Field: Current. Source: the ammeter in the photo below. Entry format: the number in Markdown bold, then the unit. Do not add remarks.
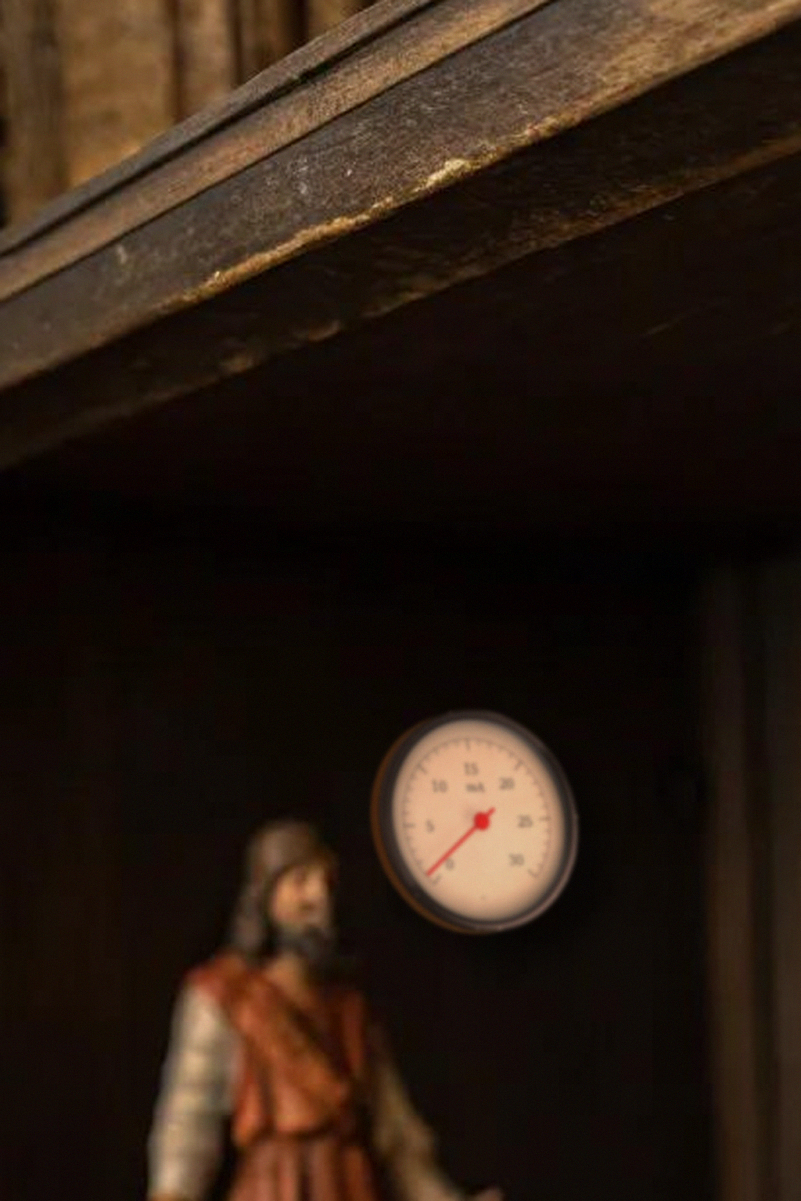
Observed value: **1** mA
